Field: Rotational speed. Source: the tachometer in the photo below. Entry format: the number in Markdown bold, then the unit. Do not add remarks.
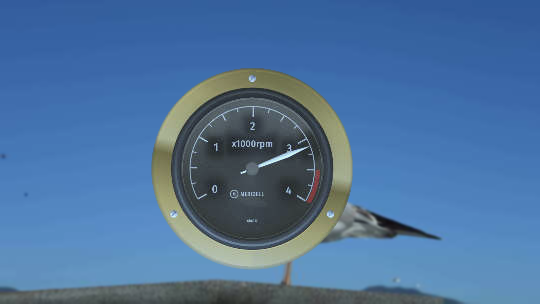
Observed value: **3125** rpm
